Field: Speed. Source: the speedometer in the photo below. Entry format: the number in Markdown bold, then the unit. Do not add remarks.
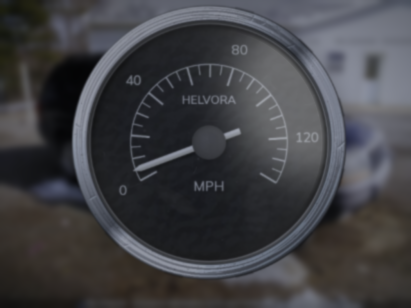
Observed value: **5** mph
